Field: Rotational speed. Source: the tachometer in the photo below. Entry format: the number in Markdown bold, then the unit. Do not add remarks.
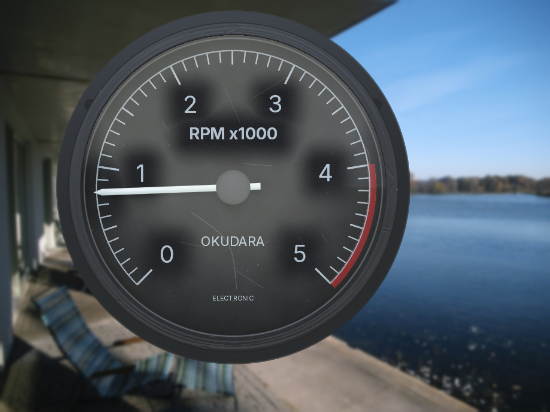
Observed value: **800** rpm
